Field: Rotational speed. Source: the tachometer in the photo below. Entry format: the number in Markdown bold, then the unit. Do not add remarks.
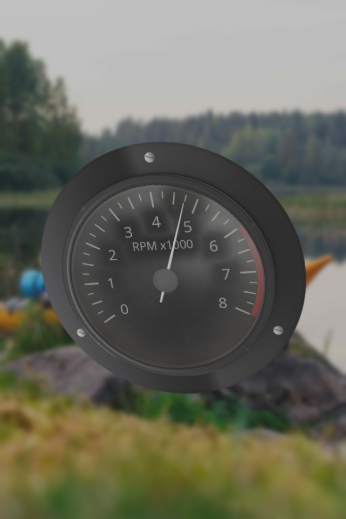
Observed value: **4750** rpm
